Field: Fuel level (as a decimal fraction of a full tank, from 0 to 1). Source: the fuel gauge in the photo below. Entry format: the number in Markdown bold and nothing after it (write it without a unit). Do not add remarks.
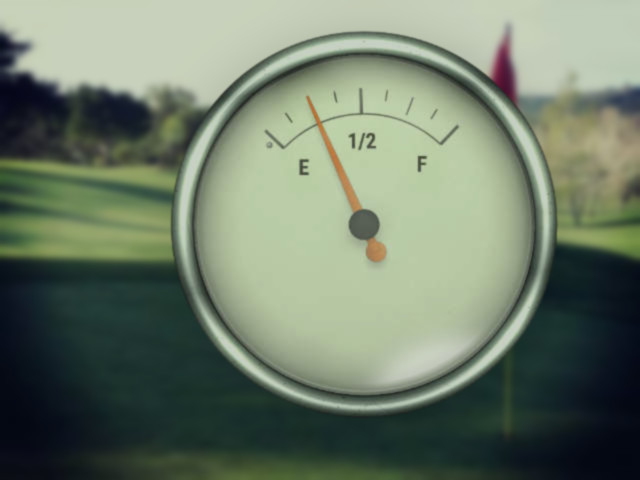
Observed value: **0.25**
